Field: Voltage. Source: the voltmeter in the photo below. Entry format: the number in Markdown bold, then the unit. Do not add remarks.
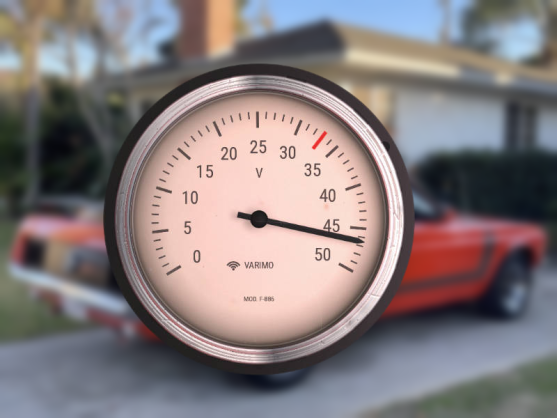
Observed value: **46.5** V
